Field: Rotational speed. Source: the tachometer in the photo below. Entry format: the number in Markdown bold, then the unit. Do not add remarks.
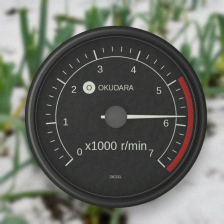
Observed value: **5800** rpm
